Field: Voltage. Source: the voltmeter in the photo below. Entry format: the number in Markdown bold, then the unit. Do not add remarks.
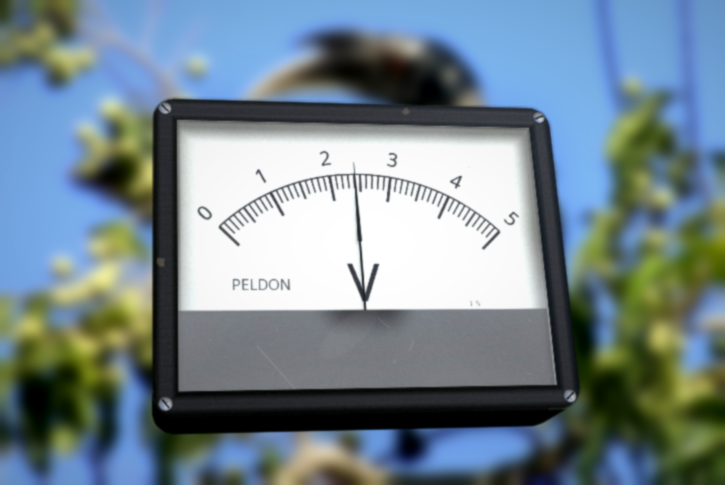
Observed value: **2.4** V
